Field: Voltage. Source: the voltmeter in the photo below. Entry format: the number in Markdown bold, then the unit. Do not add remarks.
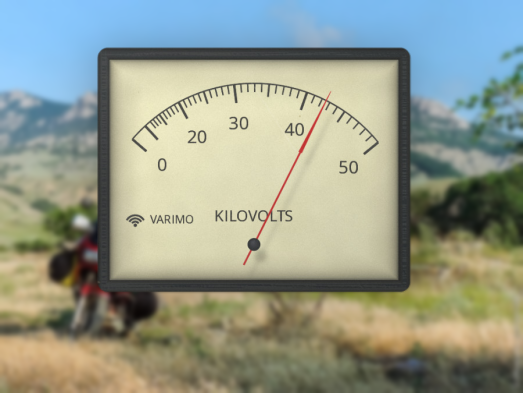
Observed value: **42.5** kV
